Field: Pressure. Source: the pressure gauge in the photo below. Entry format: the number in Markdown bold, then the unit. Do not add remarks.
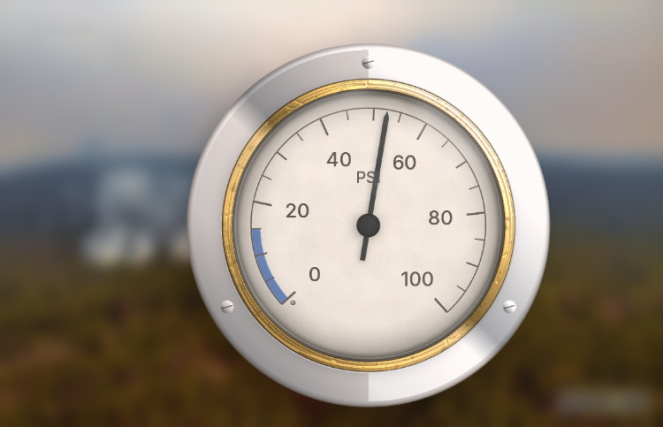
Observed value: **52.5** psi
